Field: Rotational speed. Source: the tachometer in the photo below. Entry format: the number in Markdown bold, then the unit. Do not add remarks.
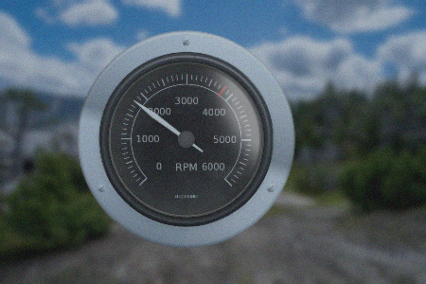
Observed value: **1800** rpm
